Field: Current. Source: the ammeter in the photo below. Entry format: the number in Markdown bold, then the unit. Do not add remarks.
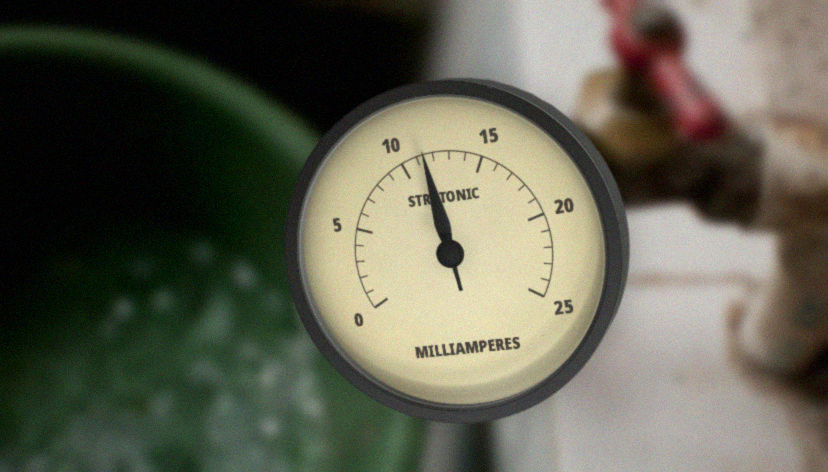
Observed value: **11.5** mA
